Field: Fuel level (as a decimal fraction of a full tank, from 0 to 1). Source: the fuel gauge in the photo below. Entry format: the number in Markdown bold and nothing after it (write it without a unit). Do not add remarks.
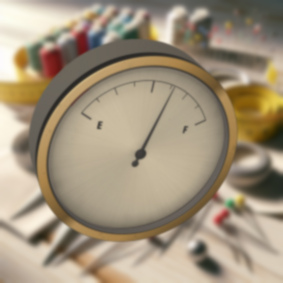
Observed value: **0.625**
